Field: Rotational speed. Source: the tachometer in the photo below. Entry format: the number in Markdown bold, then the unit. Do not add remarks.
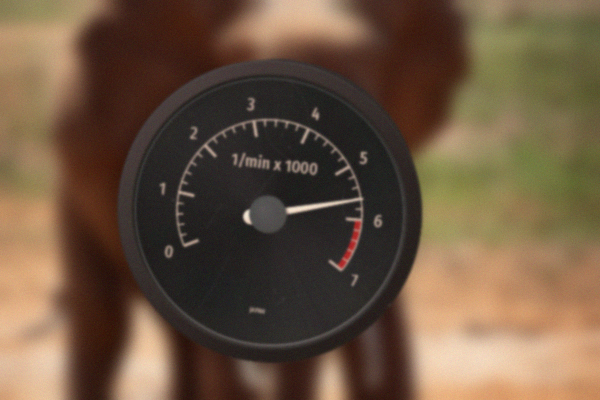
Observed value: **5600** rpm
